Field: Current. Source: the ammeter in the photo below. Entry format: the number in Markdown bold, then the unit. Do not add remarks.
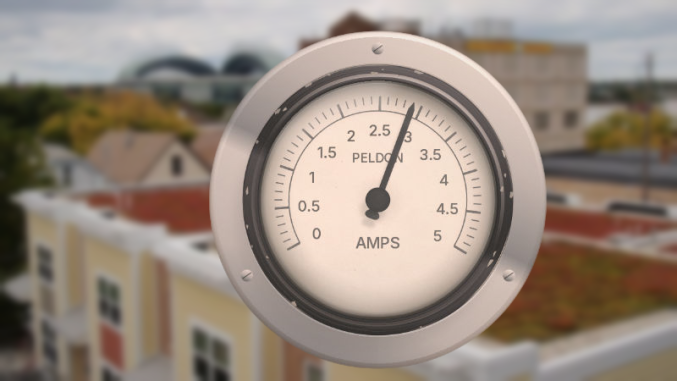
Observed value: **2.9** A
